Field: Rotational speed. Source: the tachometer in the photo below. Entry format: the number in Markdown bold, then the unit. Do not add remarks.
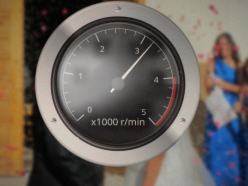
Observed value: **3200** rpm
